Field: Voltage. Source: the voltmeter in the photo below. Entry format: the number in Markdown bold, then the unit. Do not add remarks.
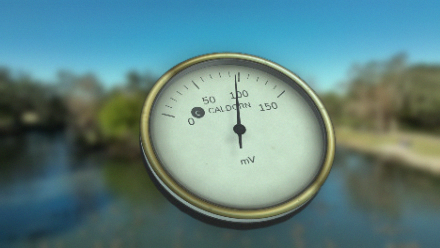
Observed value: **95** mV
